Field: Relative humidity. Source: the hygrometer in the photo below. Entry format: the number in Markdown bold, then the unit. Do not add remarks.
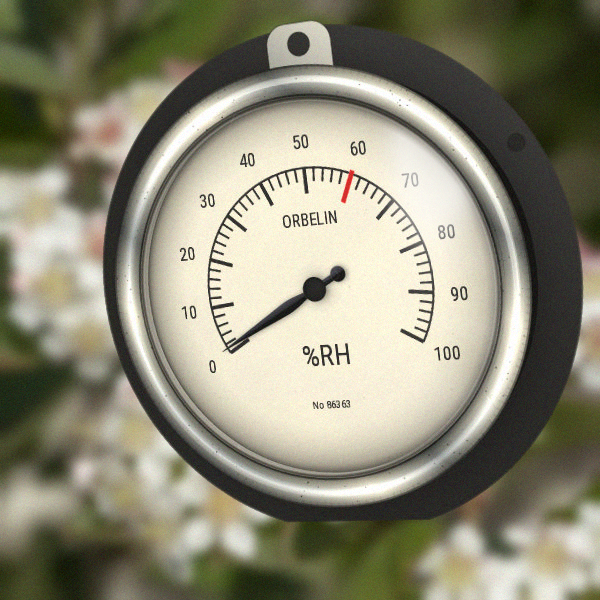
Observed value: **1** %
